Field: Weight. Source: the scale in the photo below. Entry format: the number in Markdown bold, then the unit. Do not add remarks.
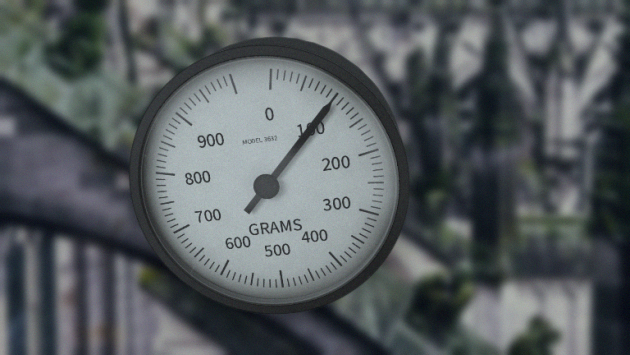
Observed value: **100** g
